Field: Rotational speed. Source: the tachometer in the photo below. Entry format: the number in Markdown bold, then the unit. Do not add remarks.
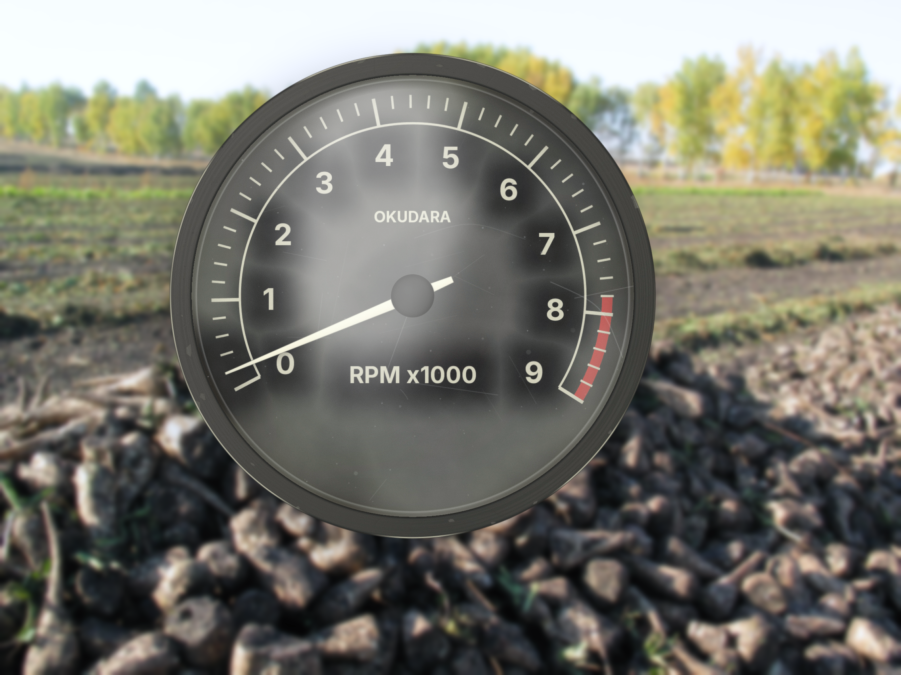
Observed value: **200** rpm
